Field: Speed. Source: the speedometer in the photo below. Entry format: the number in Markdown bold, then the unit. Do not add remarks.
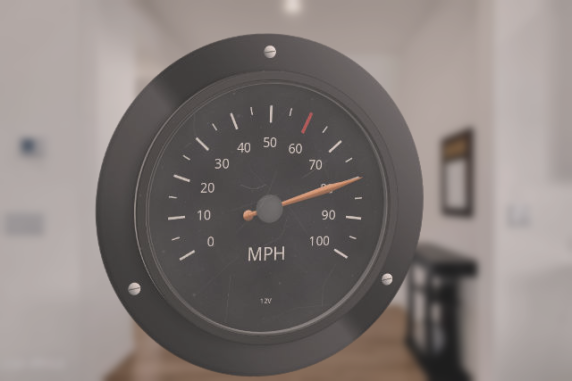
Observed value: **80** mph
